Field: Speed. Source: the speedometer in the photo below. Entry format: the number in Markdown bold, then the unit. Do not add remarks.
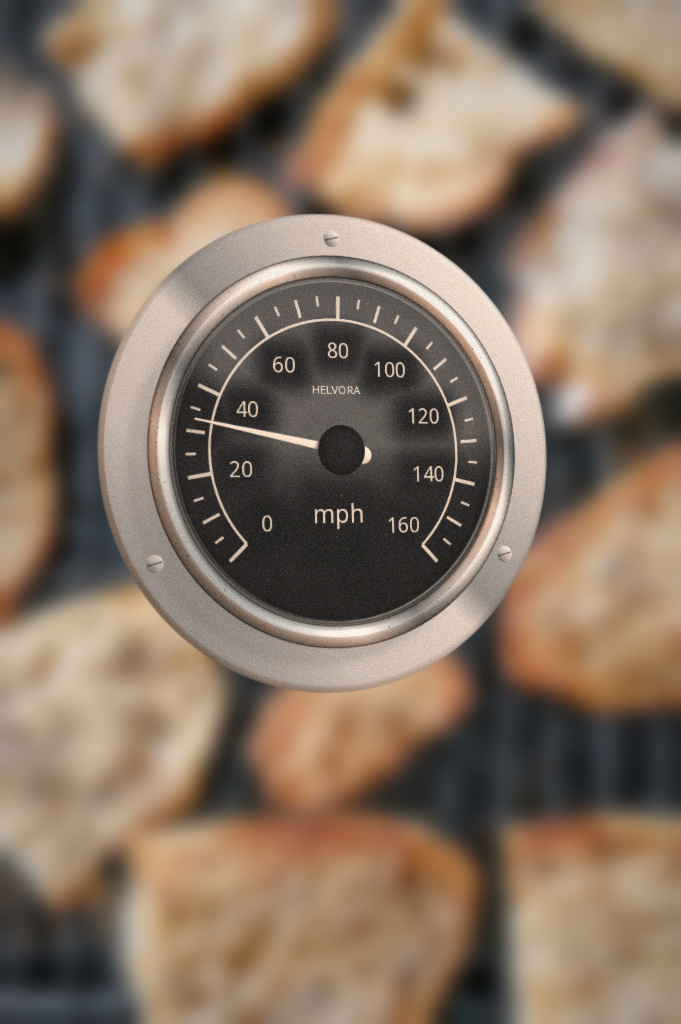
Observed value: **32.5** mph
